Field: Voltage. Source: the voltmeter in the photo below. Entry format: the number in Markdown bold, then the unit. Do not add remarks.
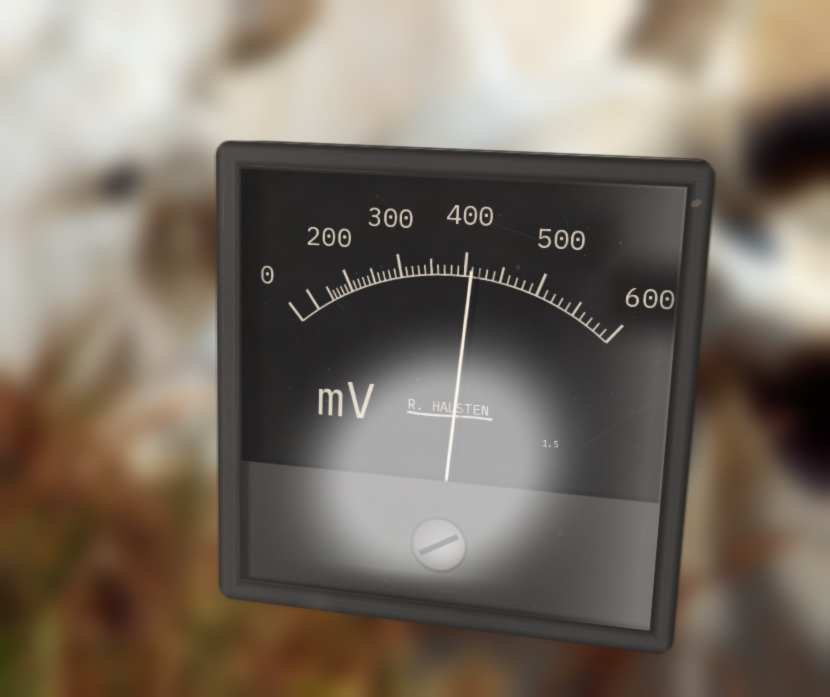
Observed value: **410** mV
